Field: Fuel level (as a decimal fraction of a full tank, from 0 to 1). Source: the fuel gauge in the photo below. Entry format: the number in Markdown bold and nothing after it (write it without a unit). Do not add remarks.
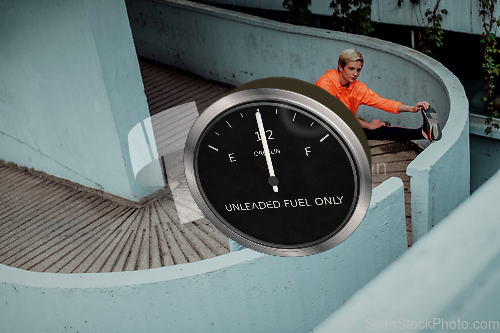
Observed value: **0.5**
